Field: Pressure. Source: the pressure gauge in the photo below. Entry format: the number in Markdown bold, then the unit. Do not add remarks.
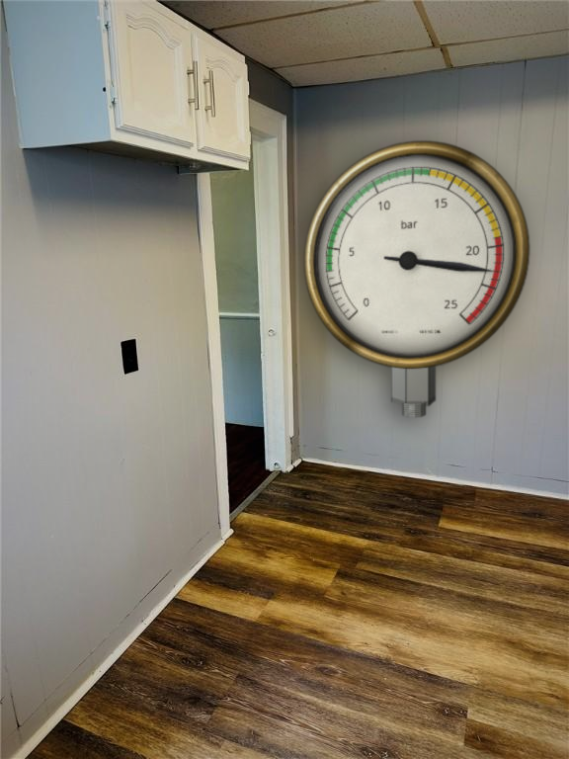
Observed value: **21.5** bar
